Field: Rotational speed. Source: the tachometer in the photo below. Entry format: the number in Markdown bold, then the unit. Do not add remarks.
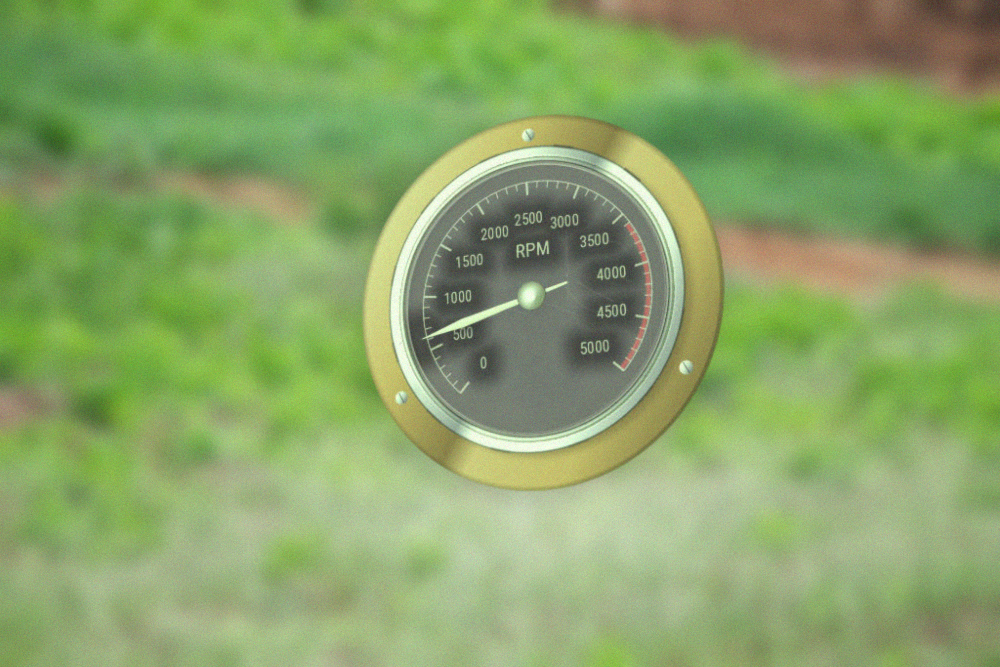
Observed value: **600** rpm
